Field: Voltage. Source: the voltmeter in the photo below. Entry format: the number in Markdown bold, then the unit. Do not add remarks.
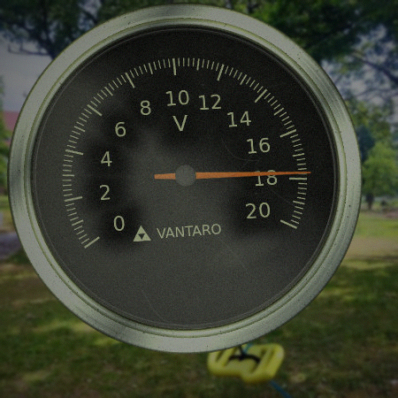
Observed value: **17.8** V
